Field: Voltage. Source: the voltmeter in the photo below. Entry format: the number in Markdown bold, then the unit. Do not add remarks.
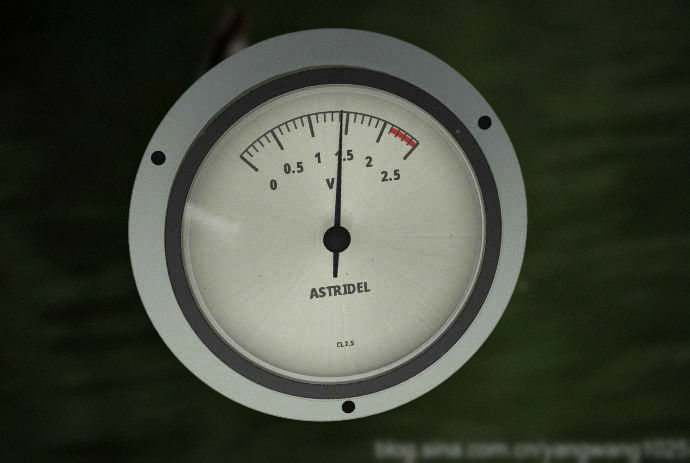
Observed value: **1.4** V
